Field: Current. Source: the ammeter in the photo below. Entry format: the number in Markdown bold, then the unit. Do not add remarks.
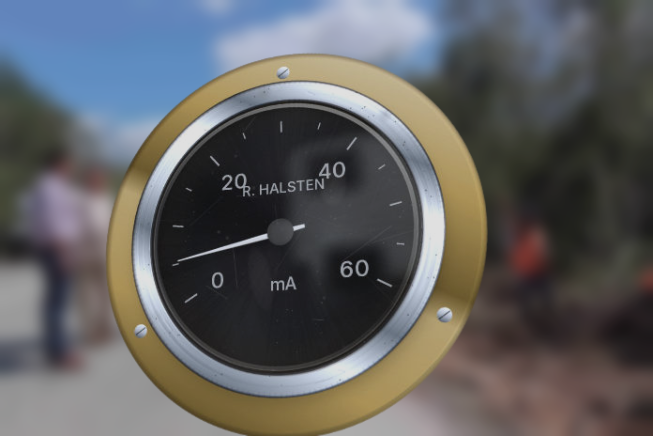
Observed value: **5** mA
